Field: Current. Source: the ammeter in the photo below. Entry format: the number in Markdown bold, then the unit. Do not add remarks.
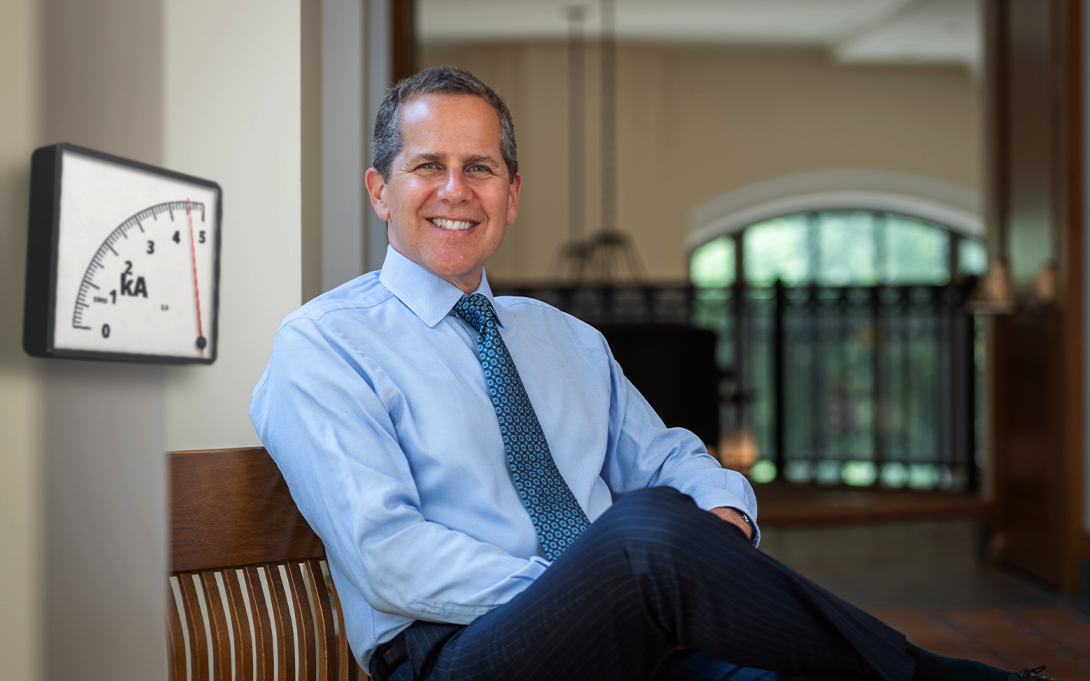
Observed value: **4.5** kA
